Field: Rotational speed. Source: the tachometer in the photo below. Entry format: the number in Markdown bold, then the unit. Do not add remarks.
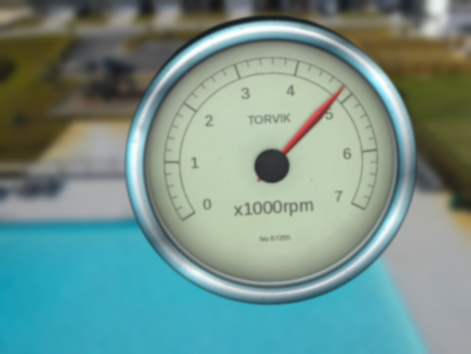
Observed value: **4800** rpm
